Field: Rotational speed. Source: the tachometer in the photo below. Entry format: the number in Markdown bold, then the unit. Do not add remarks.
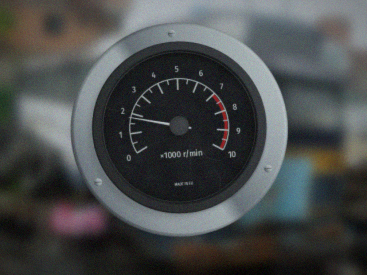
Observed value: **1750** rpm
